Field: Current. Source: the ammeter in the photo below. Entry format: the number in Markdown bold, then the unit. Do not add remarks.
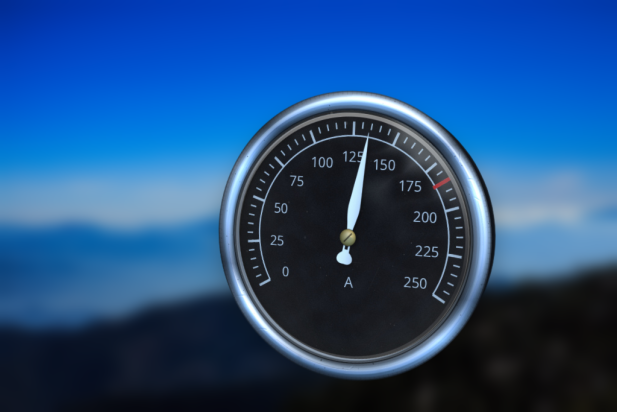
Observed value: **135** A
